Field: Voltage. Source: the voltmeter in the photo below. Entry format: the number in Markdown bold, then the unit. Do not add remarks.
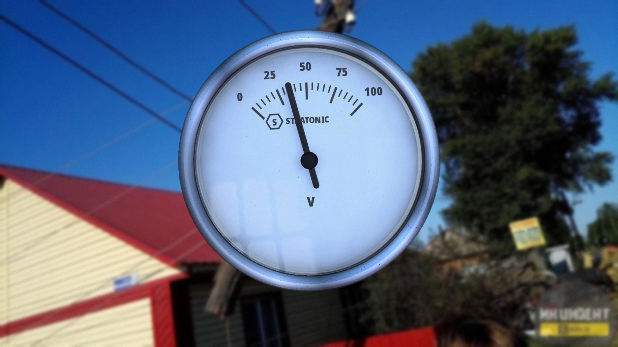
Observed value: **35** V
